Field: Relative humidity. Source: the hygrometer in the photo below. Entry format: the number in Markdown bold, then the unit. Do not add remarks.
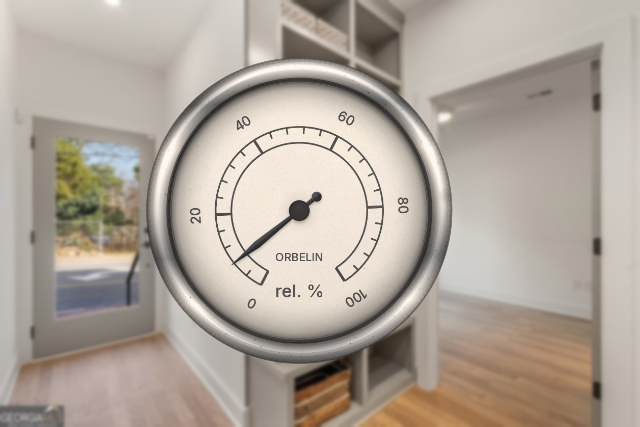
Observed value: **8** %
